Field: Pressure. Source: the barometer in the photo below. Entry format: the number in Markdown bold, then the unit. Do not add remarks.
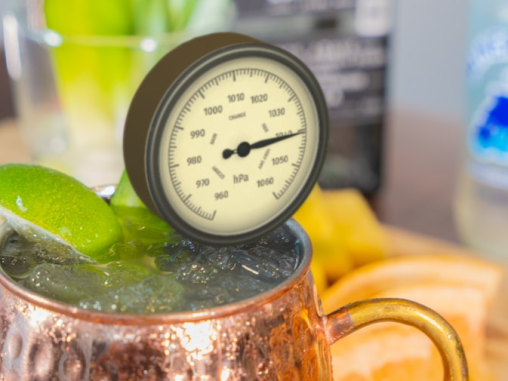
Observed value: **1040** hPa
